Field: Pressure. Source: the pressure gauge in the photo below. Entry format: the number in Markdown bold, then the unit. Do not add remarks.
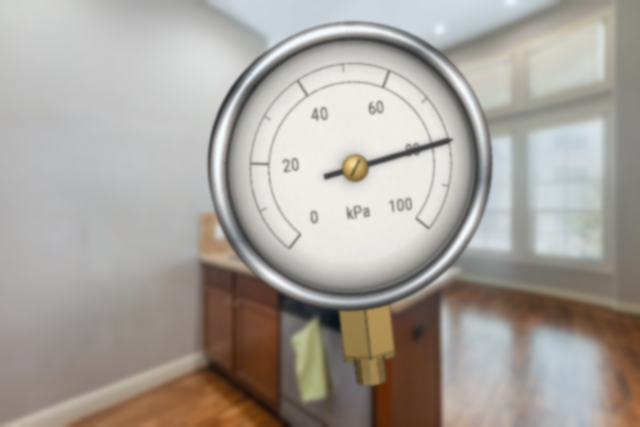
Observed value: **80** kPa
